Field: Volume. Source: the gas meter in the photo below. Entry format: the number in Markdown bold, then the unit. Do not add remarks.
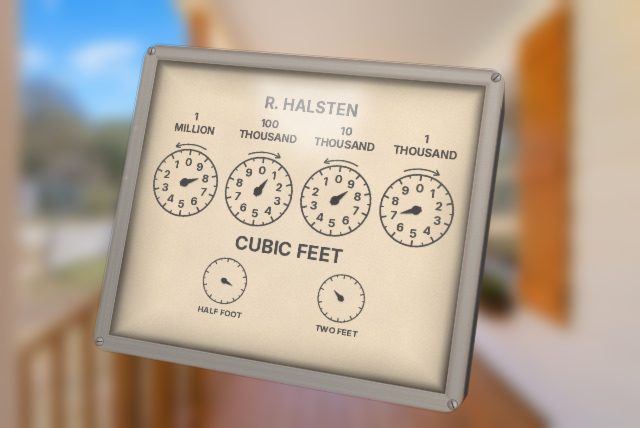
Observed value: **808700** ft³
